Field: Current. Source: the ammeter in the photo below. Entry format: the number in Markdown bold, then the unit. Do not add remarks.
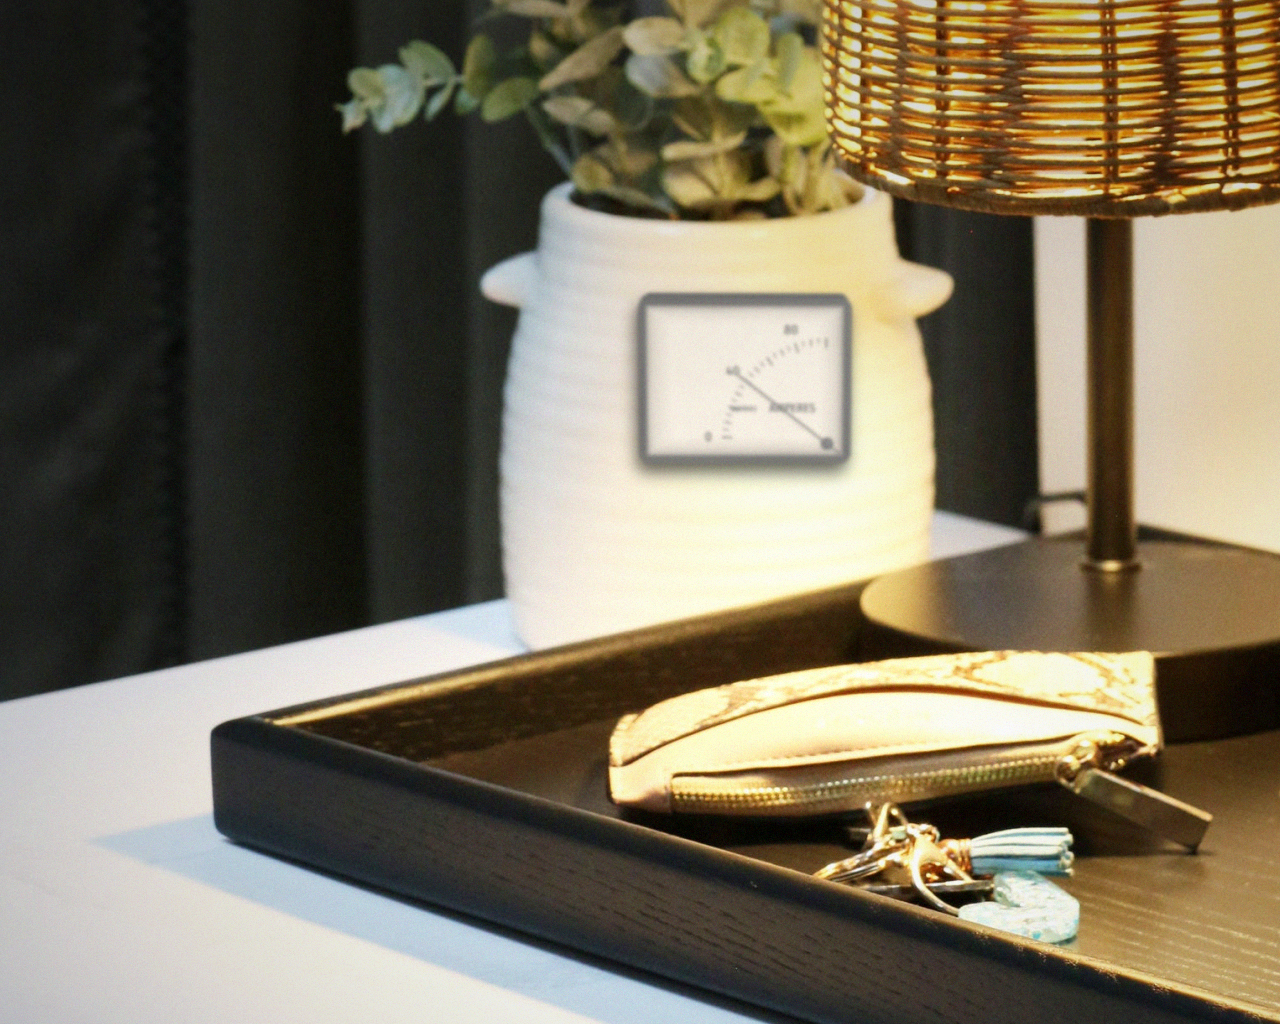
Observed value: **40** A
